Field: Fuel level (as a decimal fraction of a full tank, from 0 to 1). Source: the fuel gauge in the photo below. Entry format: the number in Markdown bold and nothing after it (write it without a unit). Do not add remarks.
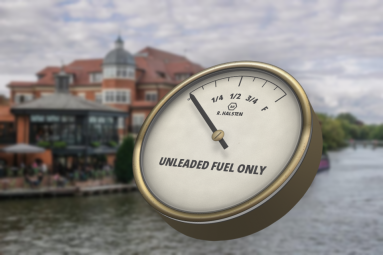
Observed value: **0**
